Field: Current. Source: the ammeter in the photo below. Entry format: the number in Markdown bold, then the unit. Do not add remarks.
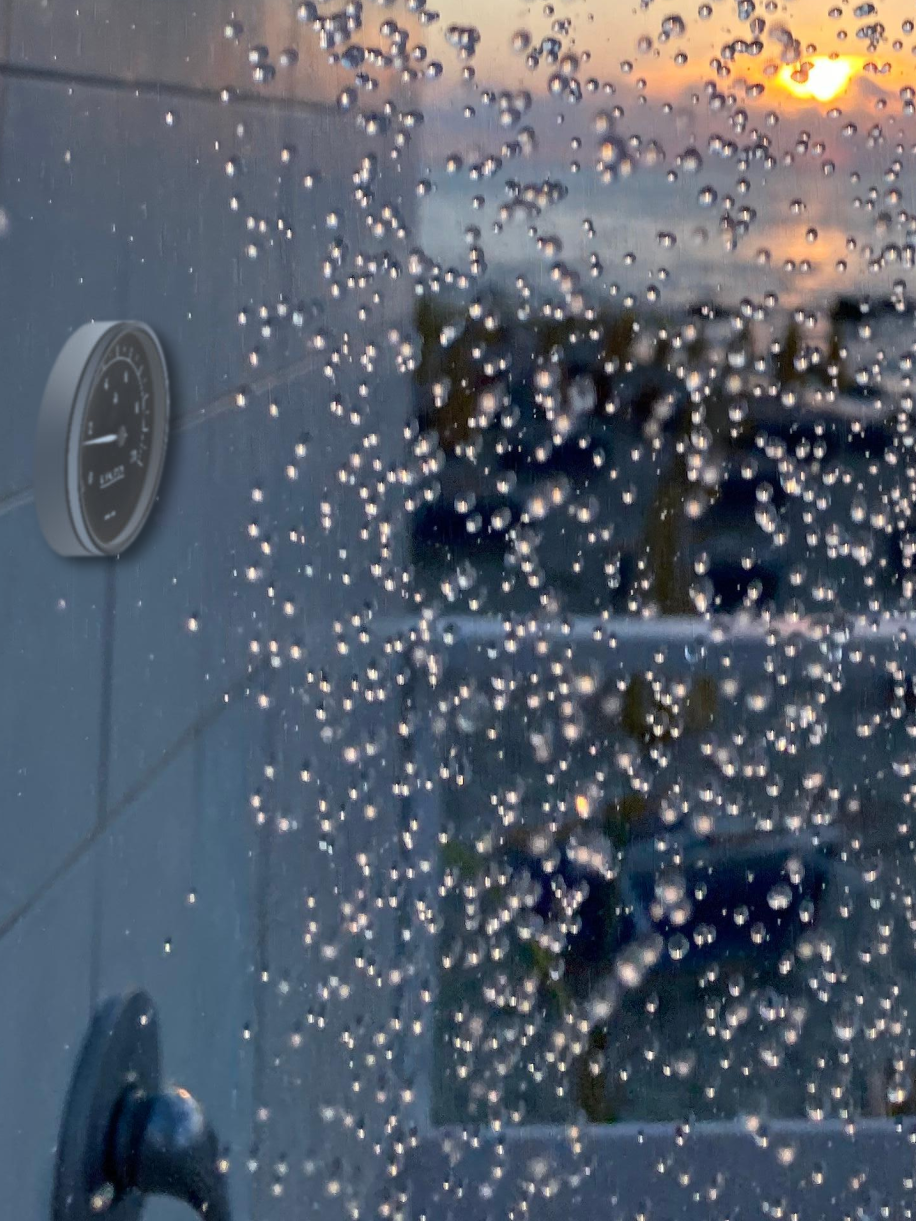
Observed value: **1.5** A
